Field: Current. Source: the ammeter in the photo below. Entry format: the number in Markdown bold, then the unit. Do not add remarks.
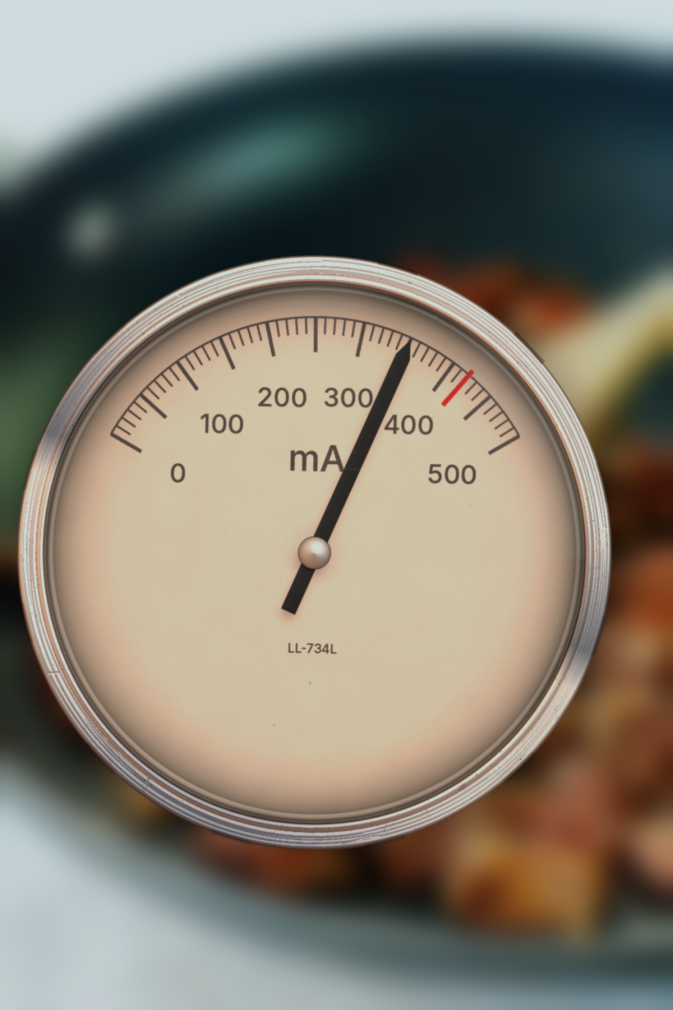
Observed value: **350** mA
